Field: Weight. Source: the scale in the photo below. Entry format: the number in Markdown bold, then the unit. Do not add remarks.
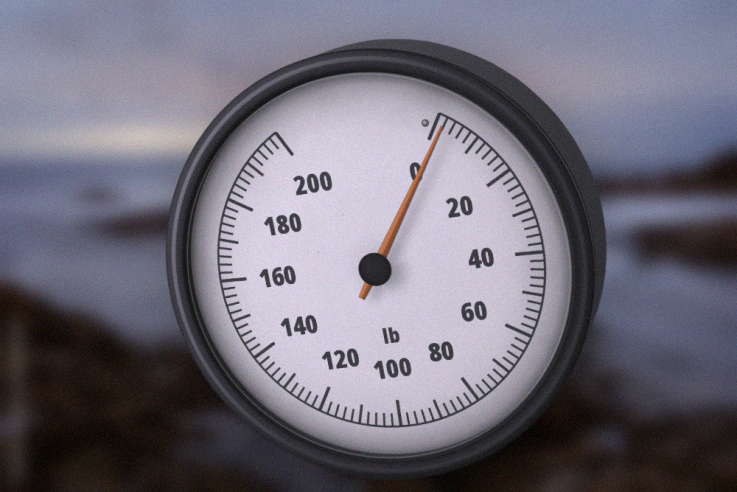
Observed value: **2** lb
